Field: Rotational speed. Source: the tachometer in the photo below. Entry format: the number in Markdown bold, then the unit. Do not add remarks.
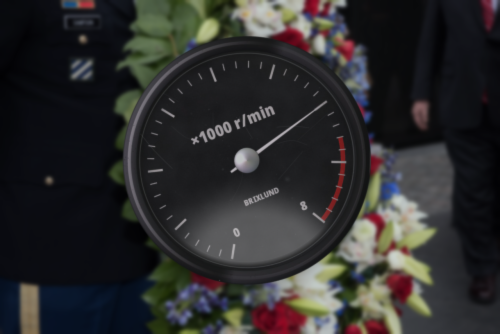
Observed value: **6000** rpm
